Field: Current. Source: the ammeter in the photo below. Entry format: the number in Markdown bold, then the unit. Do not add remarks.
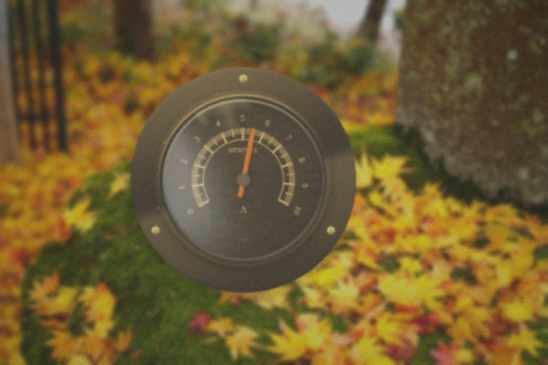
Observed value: **5.5** A
